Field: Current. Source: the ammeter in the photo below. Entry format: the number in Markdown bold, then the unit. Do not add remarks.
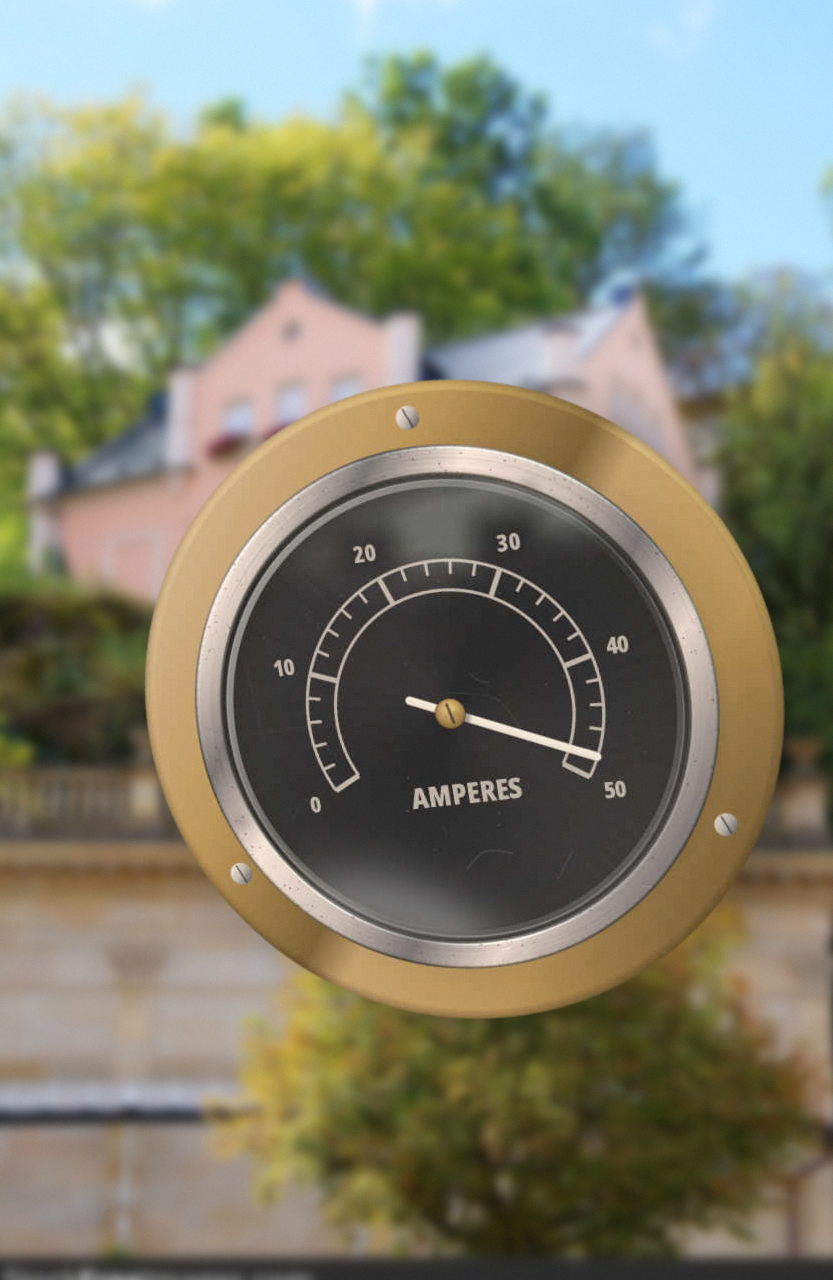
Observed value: **48** A
